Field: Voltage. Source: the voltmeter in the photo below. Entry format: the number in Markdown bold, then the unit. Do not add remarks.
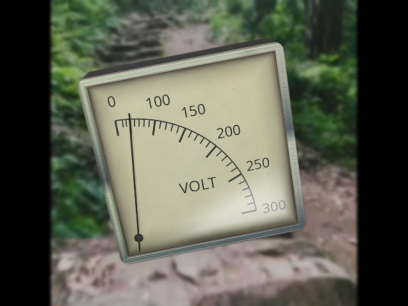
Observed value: **50** V
